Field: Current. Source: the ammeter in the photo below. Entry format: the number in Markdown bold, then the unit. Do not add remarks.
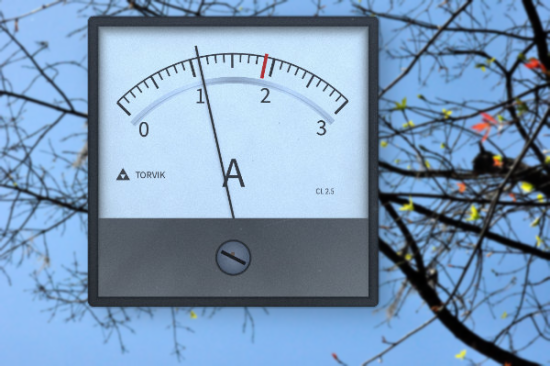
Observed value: **1.1** A
